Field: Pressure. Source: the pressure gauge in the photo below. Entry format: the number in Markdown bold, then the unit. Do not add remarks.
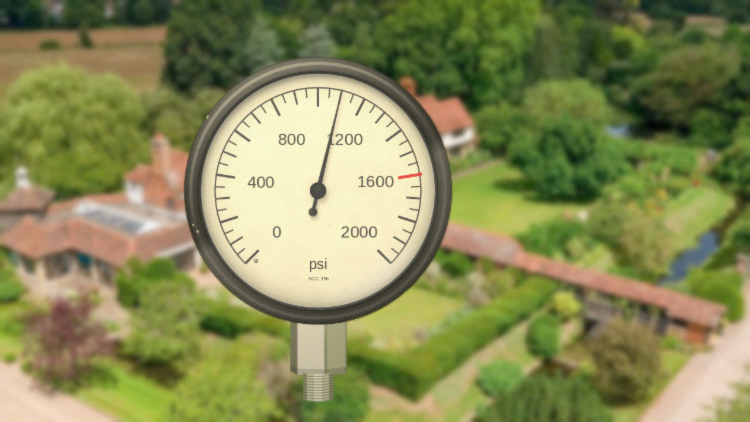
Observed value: **1100** psi
